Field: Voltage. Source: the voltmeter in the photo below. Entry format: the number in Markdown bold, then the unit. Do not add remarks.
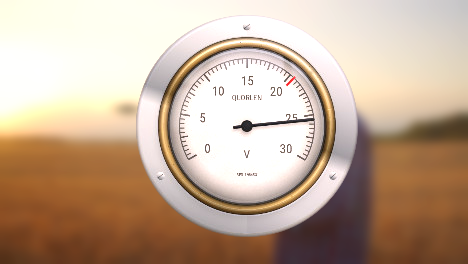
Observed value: **25.5** V
